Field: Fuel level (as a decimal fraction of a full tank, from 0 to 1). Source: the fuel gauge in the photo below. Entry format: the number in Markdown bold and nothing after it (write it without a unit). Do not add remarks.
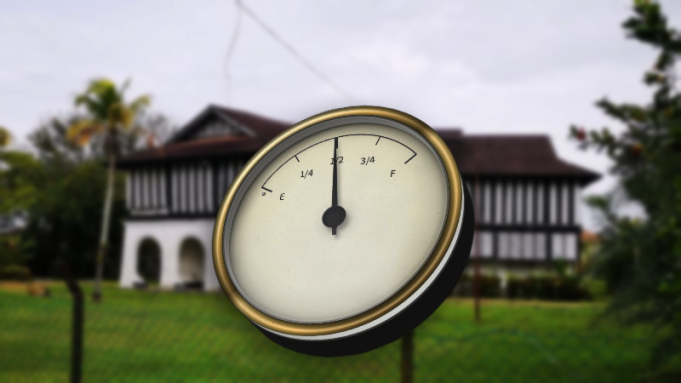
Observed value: **0.5**
